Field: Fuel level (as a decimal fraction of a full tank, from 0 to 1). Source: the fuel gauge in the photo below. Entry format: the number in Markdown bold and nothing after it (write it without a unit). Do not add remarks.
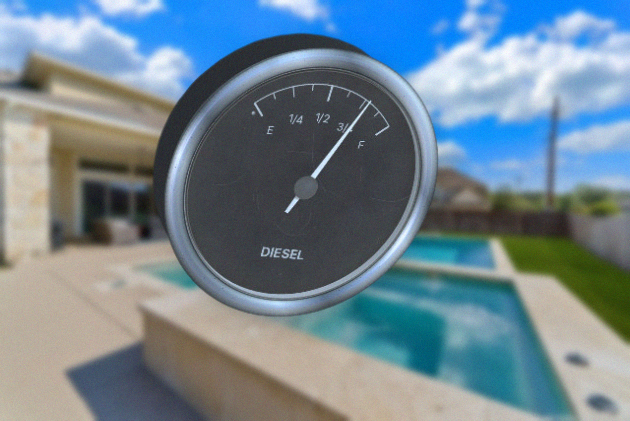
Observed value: **0.75**
